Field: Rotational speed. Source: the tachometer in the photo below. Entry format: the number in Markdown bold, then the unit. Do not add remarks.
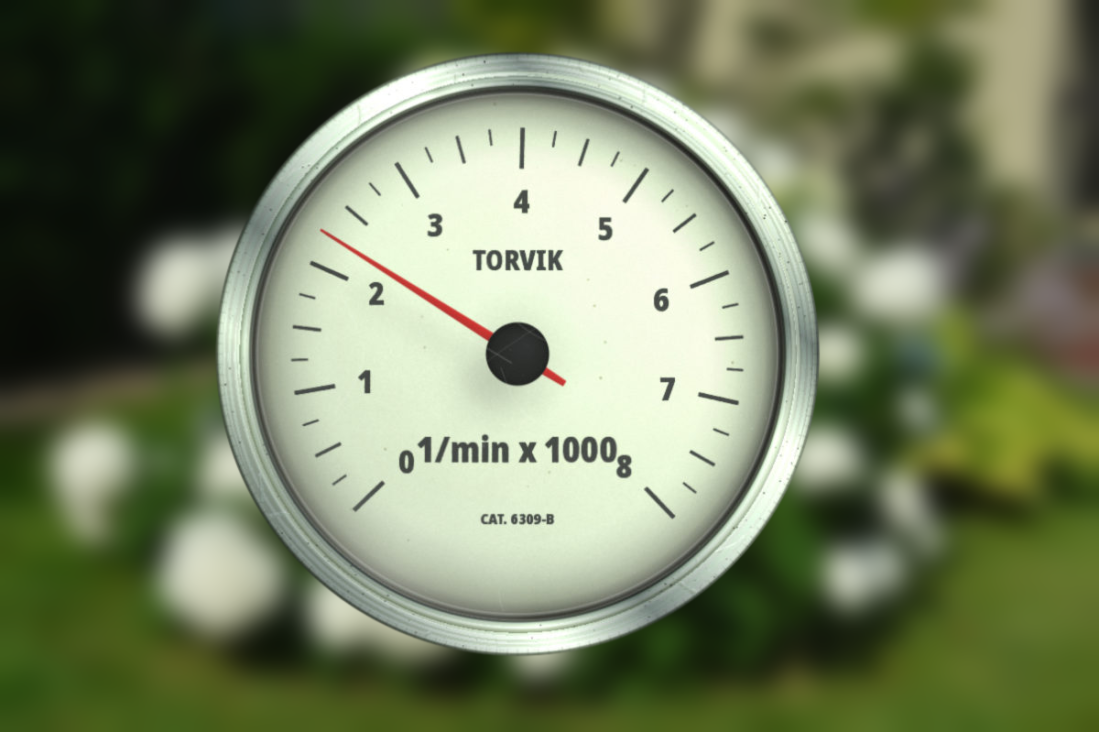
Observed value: **2250** rpm
